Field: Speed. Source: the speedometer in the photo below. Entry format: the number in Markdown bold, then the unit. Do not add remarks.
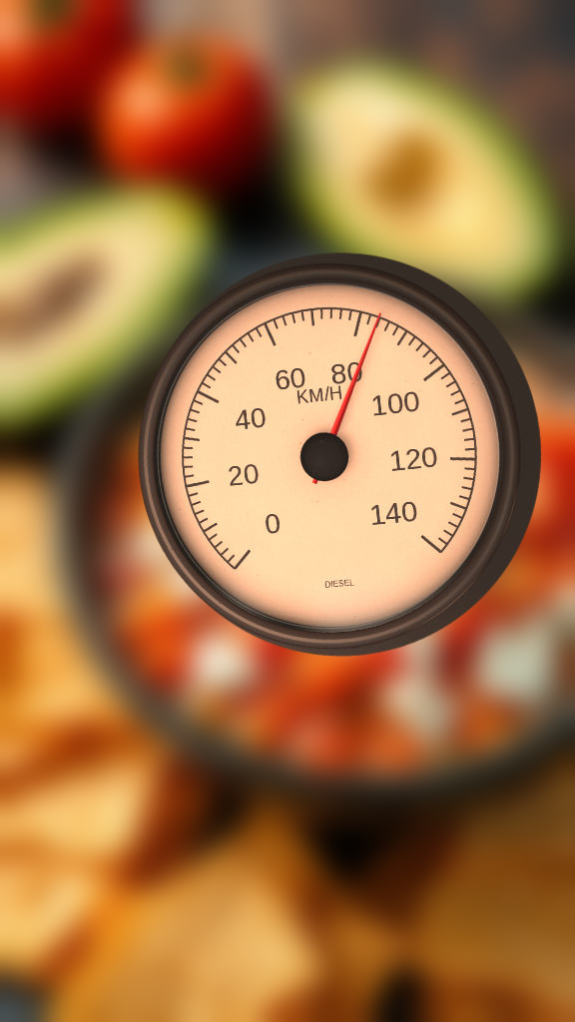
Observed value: **84** km/h
